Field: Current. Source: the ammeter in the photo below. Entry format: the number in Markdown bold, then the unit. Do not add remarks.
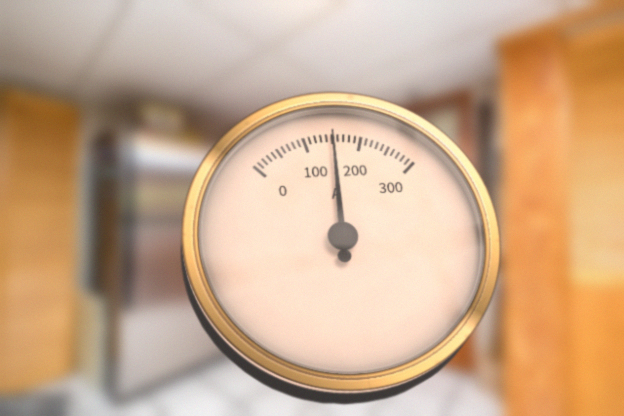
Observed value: **150** A
